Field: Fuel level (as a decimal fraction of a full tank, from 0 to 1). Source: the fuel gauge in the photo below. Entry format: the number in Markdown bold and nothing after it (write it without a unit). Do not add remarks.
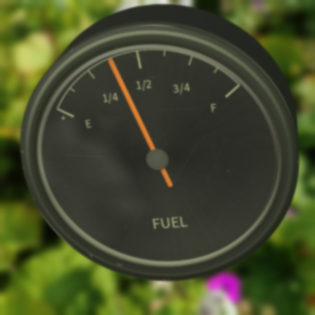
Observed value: **0.375**
